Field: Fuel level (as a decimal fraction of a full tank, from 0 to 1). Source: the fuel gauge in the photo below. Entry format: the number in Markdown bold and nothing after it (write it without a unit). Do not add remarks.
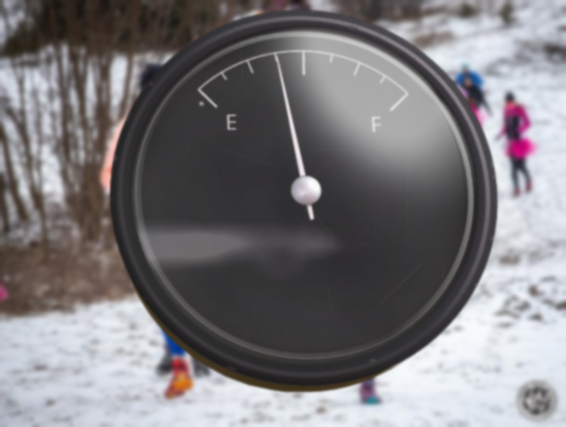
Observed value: **0.375**
